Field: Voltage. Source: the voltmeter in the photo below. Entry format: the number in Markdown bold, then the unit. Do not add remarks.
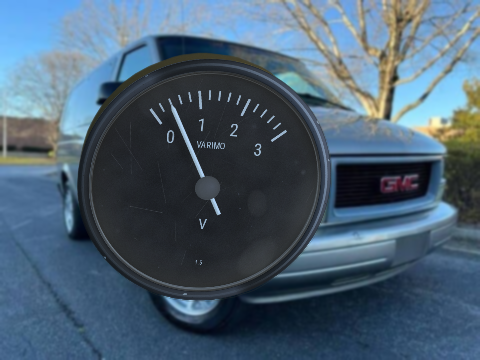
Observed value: **0.4** V
